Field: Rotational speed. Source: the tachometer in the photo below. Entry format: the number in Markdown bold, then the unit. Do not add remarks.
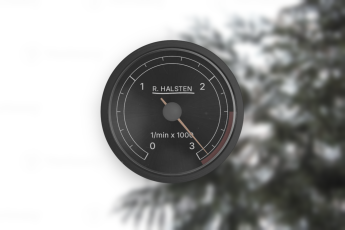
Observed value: **2900** rpm
